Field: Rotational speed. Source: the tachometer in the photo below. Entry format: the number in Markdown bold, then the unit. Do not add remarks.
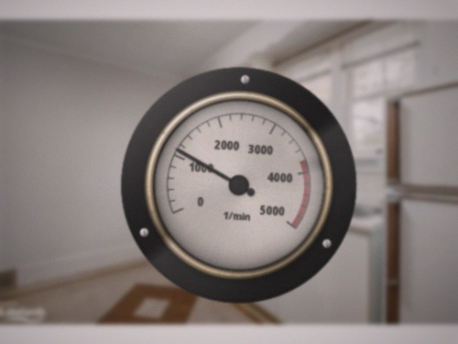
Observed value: **1100** rpm
